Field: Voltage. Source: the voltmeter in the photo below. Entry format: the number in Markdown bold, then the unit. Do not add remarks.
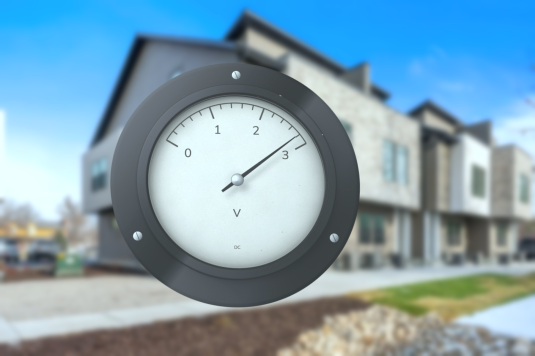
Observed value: **2.8** V
